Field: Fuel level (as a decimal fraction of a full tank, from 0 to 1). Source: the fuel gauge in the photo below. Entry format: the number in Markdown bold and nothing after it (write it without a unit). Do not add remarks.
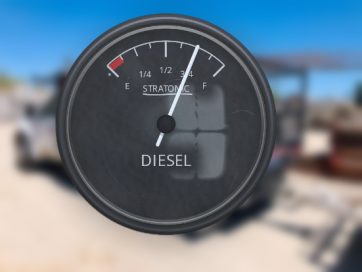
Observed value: **0.75**
